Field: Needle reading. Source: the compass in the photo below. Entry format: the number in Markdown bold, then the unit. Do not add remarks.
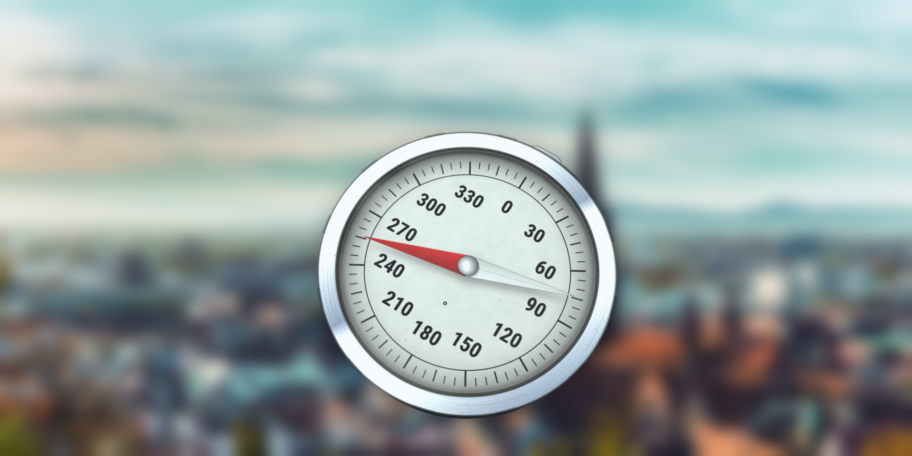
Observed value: **255** °
